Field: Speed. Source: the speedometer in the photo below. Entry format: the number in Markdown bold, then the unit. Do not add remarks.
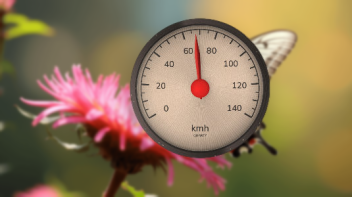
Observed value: **67.5** km/h
